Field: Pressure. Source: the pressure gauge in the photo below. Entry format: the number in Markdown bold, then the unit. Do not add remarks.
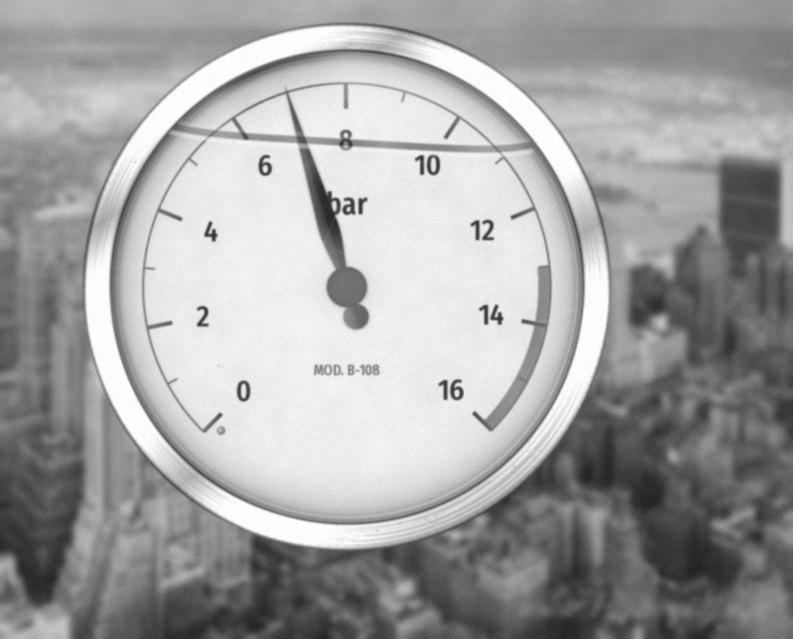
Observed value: **7** bar
